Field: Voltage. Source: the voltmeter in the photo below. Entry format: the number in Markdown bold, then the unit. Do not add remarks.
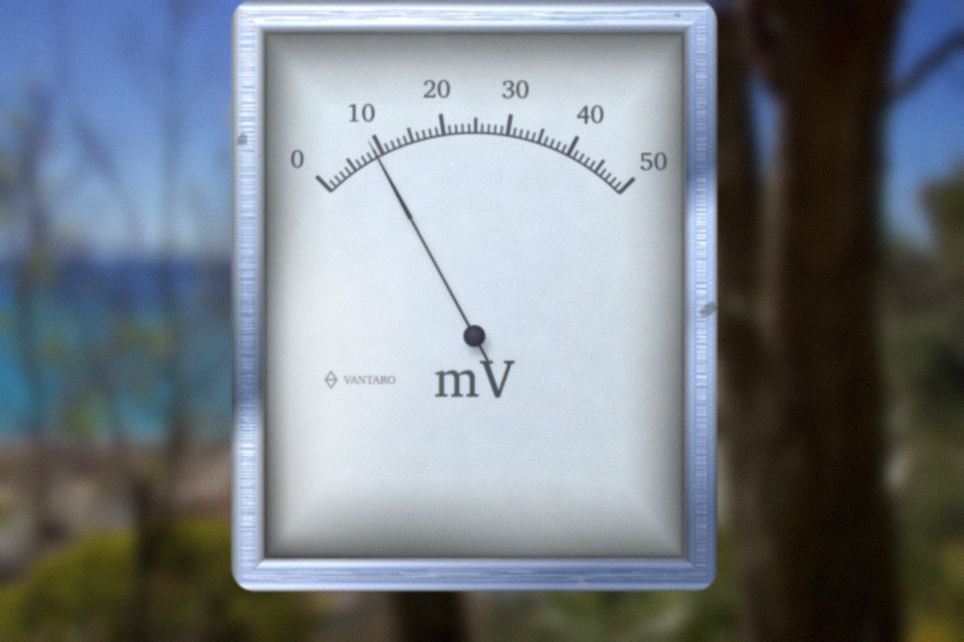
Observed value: **9** mV
